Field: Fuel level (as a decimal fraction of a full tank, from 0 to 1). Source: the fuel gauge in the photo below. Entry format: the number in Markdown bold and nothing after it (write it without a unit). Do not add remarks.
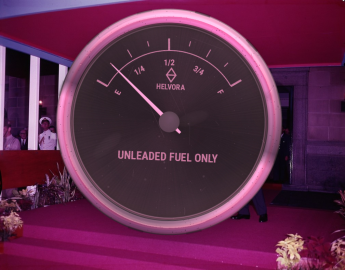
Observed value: **0.125**
